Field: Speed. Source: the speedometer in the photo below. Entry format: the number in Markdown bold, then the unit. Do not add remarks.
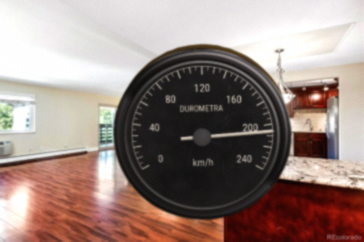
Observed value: **205** km/h
